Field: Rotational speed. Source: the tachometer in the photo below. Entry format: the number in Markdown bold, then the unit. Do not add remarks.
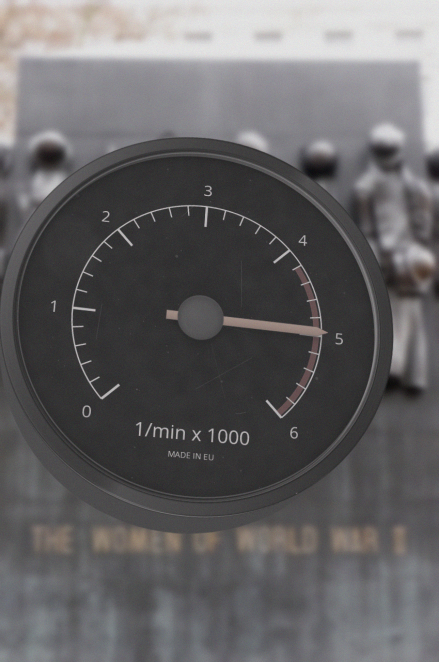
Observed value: **5000** rpm
